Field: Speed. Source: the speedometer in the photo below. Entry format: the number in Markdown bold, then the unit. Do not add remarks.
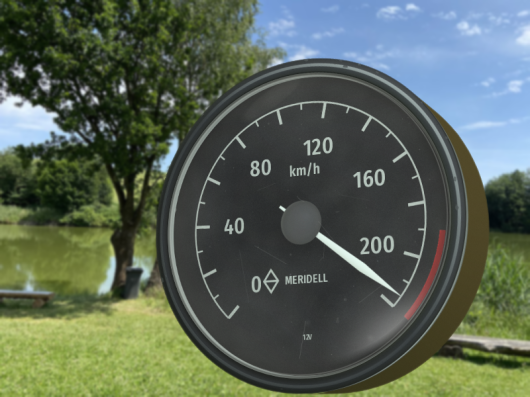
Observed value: **215** km/h
